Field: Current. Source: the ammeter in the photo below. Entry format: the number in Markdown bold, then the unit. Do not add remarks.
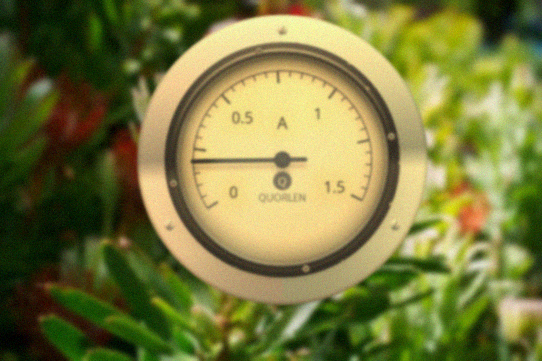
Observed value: **0.2** A
